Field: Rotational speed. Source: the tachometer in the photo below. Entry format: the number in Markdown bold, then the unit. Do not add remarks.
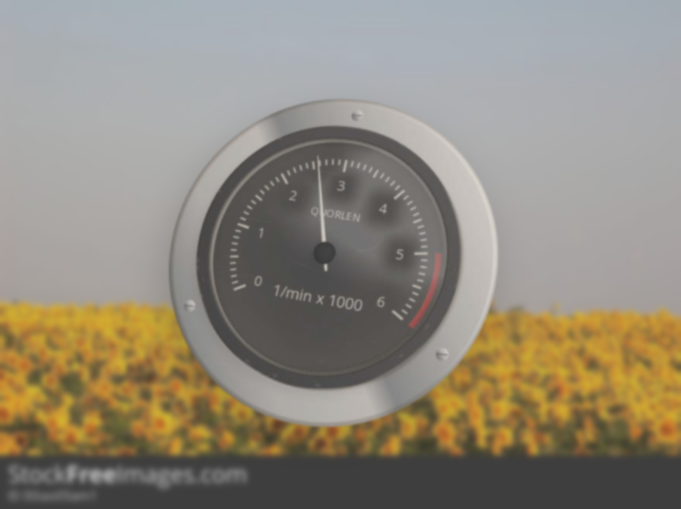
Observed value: **2600** rpm
